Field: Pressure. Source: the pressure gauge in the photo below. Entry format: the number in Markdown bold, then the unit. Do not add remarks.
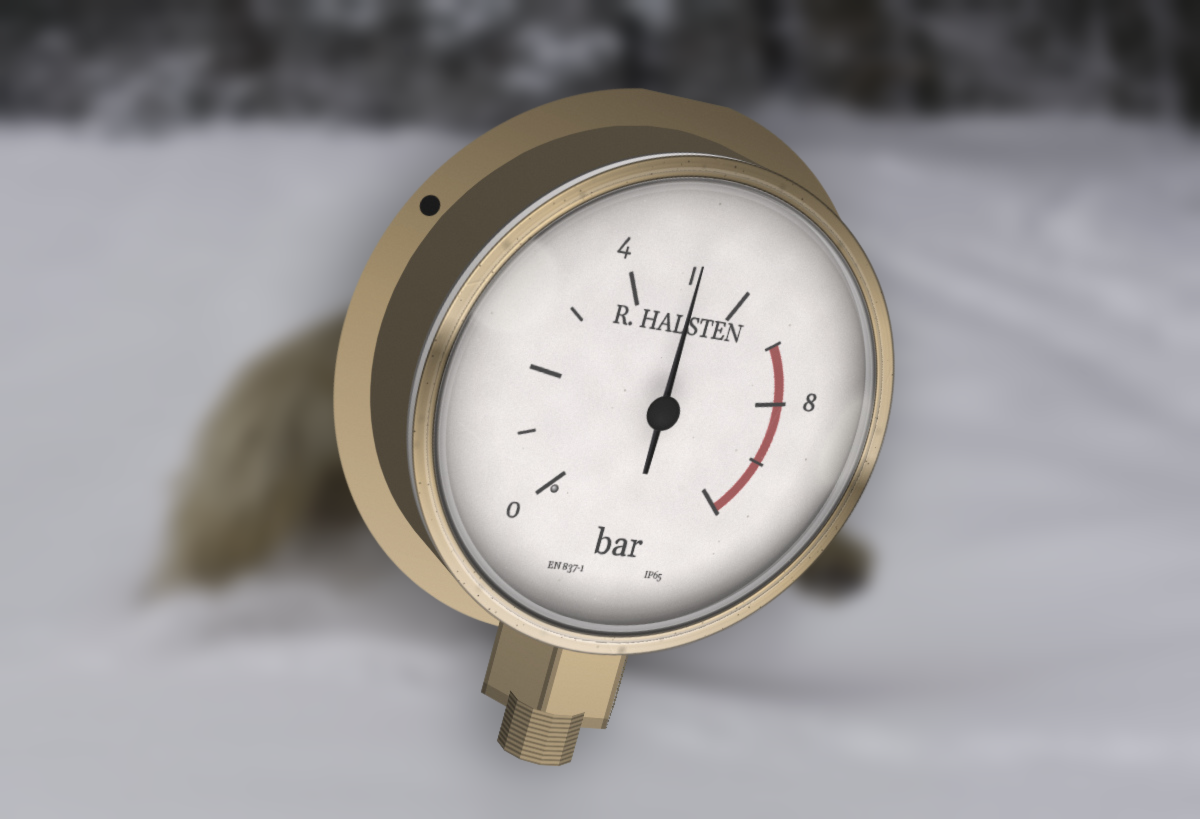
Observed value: **5** bar
